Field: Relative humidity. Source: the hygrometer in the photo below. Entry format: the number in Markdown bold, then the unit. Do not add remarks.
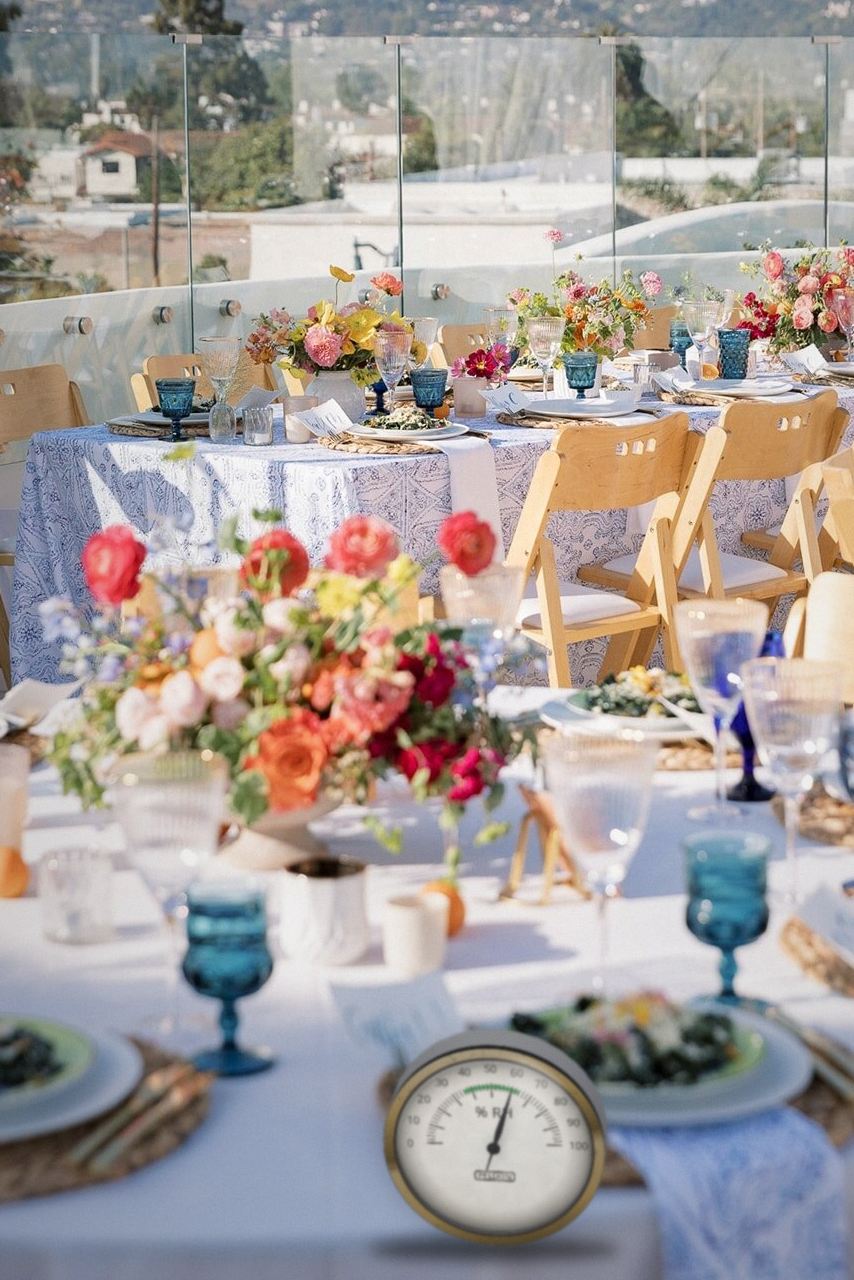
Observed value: **60** %
